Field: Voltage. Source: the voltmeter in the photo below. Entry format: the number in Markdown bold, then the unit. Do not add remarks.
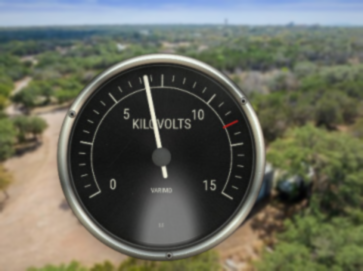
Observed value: **6.75** kV
